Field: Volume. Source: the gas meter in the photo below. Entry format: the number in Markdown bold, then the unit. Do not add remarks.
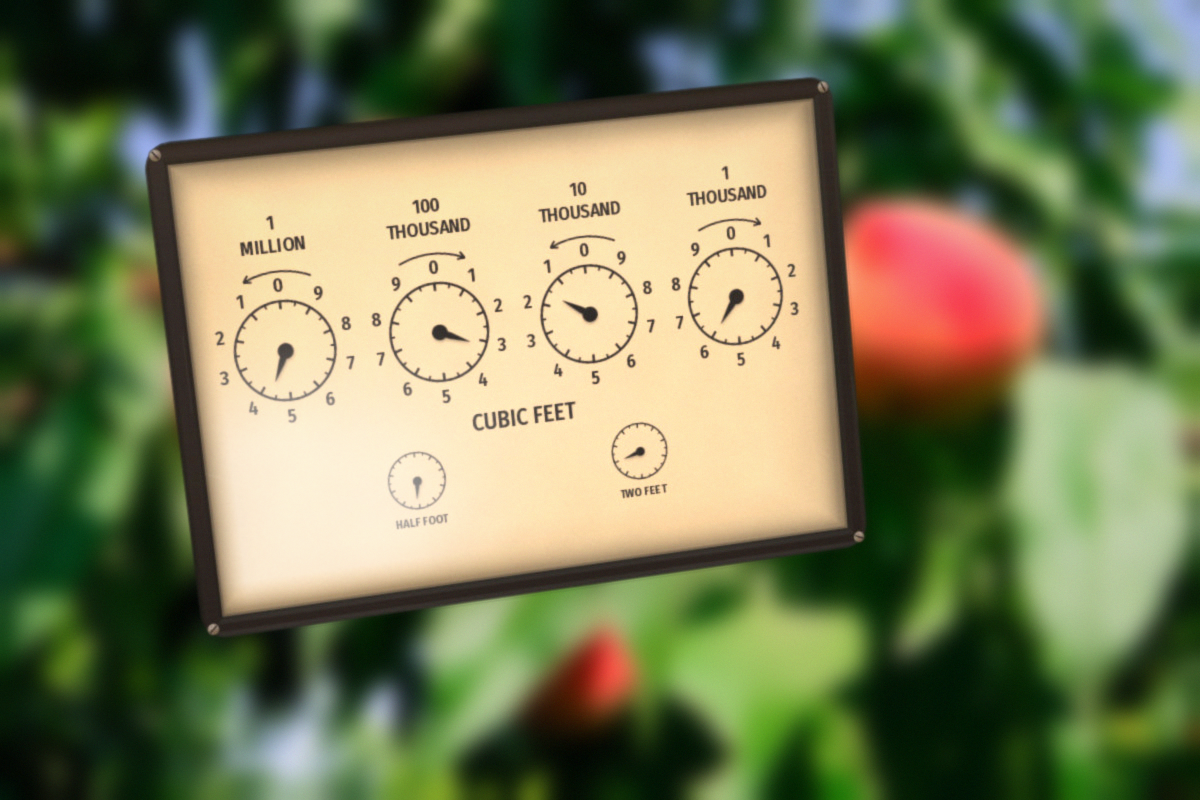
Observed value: **431600** ft³
